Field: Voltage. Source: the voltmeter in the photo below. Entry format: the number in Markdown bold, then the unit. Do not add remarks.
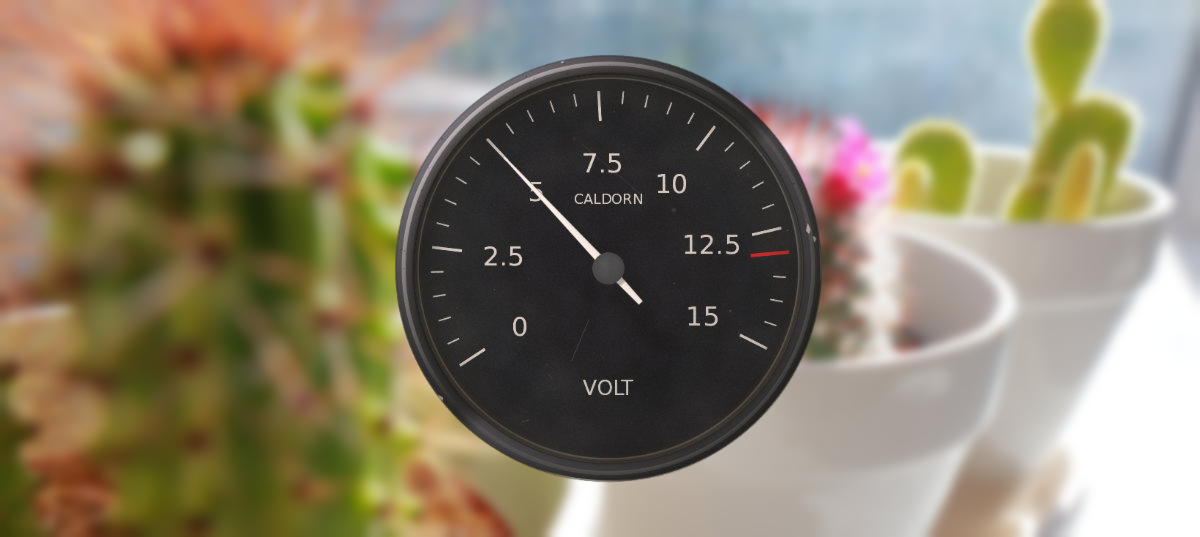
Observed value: **5** V
